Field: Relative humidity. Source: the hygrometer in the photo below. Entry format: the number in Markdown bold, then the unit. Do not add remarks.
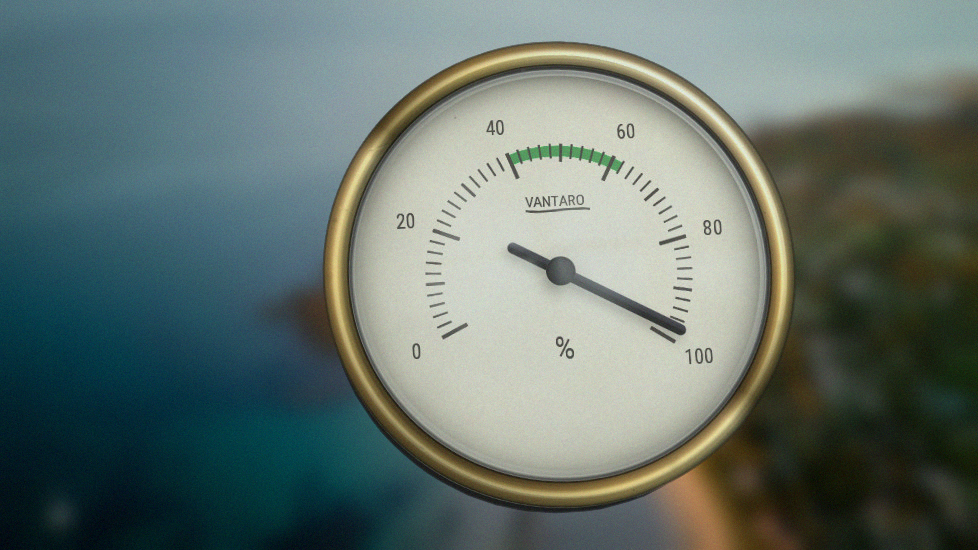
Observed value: **98** %
